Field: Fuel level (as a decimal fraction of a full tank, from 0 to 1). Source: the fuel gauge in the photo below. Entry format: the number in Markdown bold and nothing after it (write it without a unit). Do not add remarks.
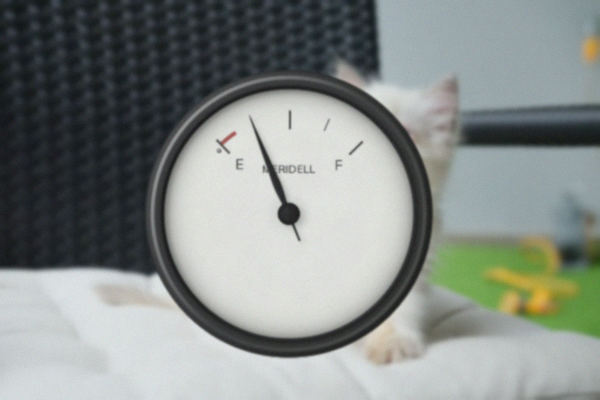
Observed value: **0.25**
